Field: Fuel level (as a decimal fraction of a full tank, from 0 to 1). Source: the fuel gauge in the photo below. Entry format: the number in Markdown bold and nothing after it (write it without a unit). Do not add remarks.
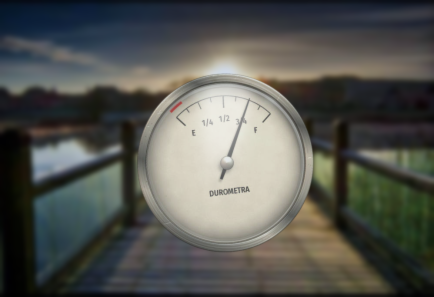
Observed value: **0.75**
